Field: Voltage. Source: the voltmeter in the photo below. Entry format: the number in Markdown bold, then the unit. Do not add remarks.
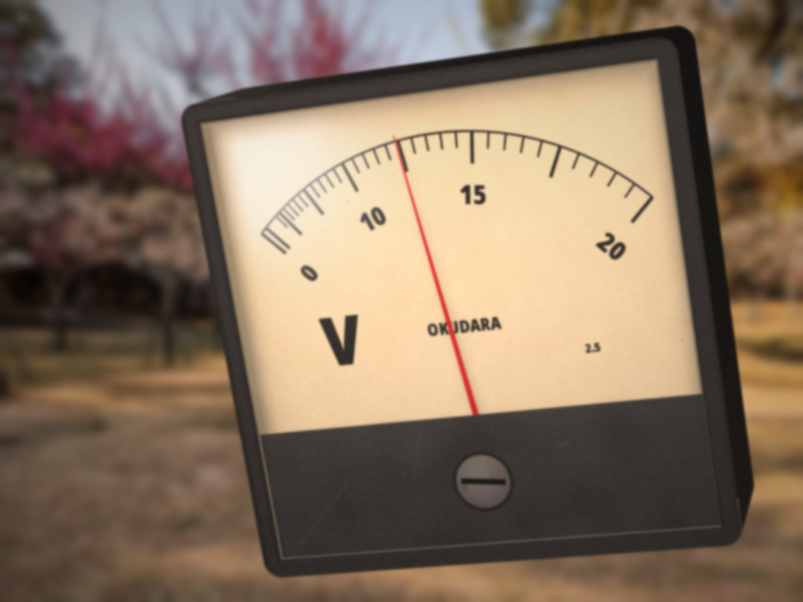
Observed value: **12.5** V
